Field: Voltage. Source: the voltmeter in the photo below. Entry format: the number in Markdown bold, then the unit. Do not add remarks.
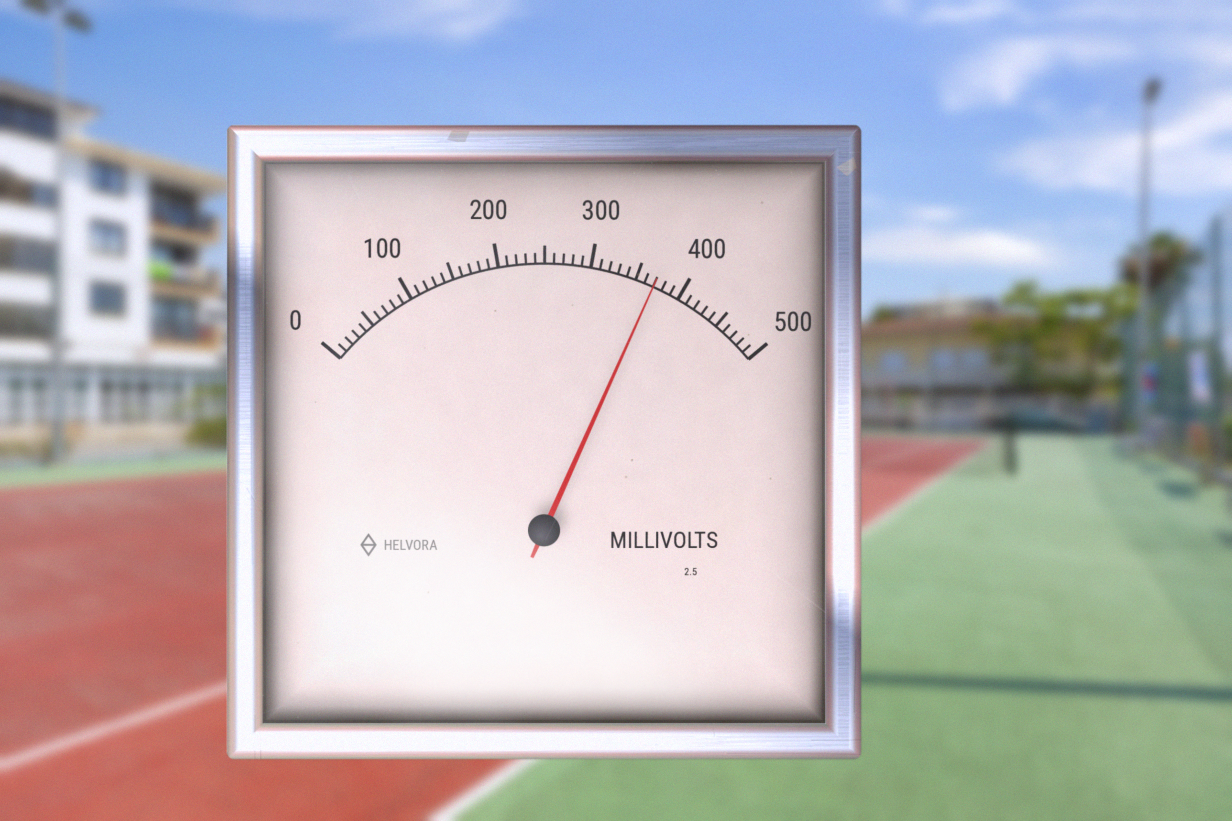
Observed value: **370** mV
